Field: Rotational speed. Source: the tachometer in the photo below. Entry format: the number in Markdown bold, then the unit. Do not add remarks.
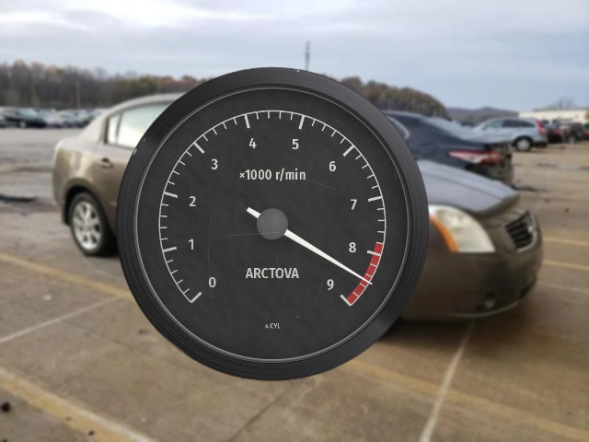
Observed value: **8500** rpm
